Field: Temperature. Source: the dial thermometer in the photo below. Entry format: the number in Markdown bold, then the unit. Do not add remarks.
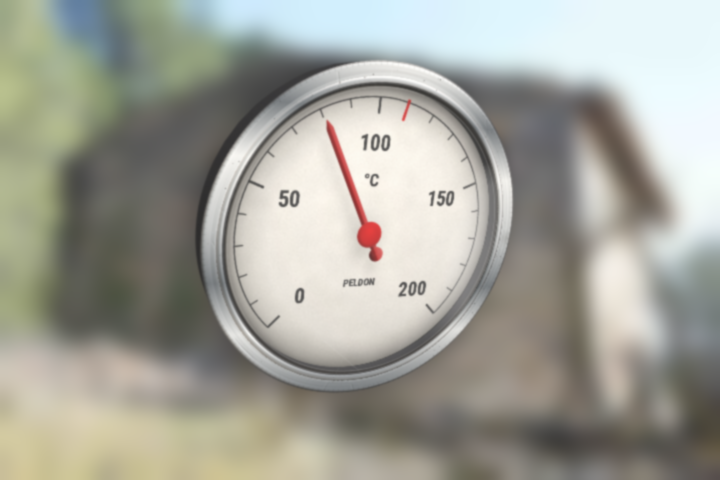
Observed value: **80** °C
